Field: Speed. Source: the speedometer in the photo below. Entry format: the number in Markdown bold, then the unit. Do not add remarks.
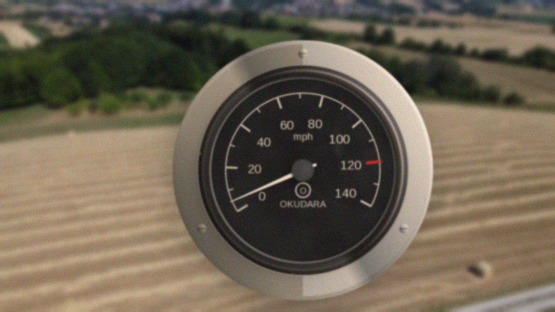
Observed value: **5** mph
